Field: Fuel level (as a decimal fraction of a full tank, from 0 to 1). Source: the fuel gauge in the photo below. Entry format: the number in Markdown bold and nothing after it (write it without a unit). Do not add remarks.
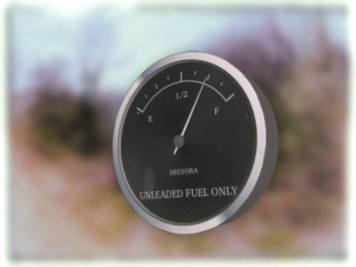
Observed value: **0.75**
